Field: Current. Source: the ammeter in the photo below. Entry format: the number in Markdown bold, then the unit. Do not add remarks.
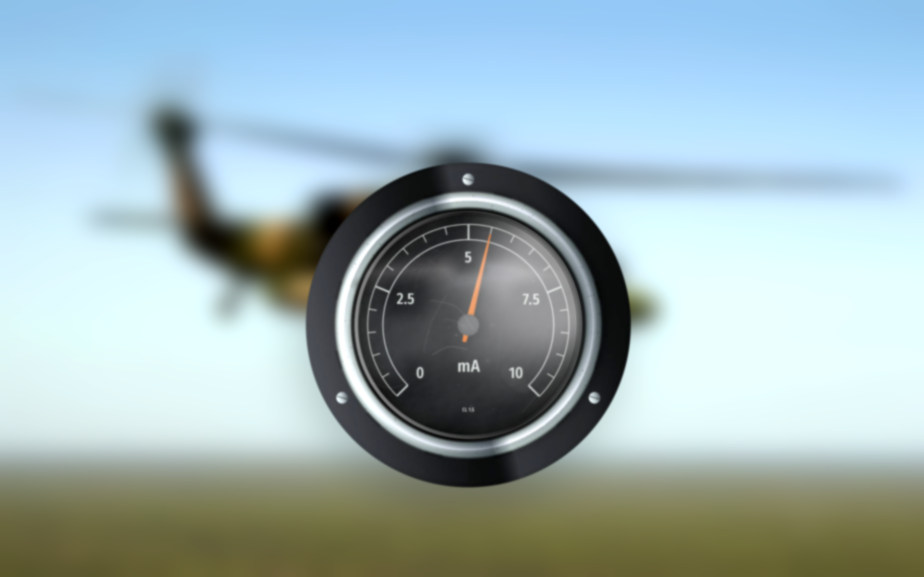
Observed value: **5.5** mA
